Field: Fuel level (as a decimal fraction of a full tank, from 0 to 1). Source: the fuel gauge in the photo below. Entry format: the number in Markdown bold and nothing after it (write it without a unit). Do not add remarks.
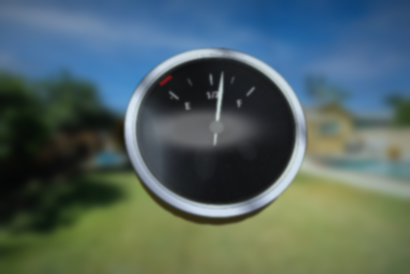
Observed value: **0.625**
